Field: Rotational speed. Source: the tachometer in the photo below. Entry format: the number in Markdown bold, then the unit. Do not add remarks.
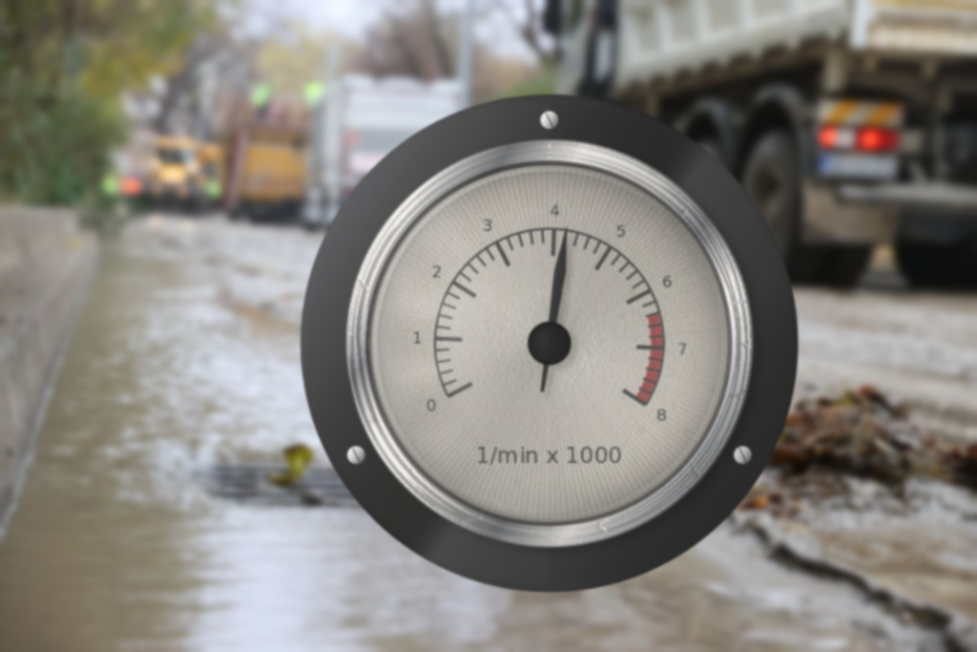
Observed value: **4200** rpm
